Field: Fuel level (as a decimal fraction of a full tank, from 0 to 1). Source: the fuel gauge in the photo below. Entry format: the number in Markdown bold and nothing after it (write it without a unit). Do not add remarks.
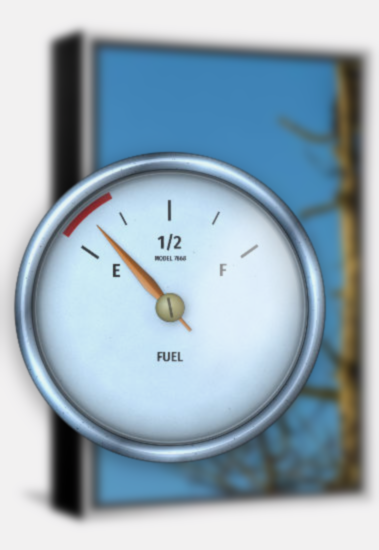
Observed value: **0.125**
